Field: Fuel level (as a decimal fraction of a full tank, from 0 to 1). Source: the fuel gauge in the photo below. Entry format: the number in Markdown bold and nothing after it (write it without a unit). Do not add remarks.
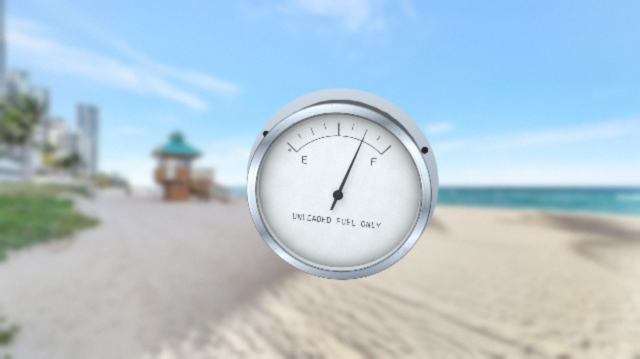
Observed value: **0.75**
